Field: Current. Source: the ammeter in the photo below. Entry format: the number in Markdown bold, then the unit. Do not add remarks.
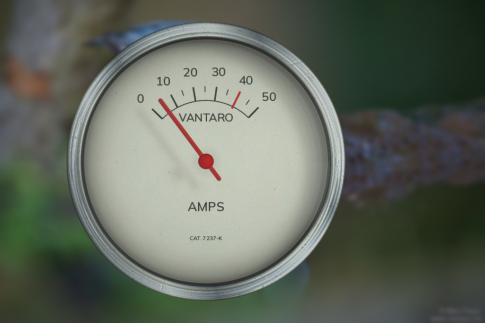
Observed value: **5** A
